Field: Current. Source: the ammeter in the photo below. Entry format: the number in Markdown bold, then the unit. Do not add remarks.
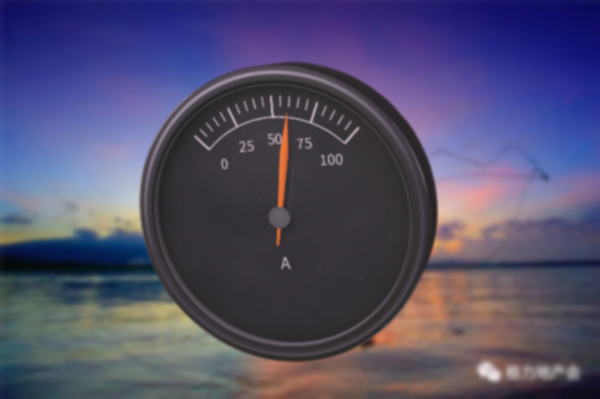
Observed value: **60** A
